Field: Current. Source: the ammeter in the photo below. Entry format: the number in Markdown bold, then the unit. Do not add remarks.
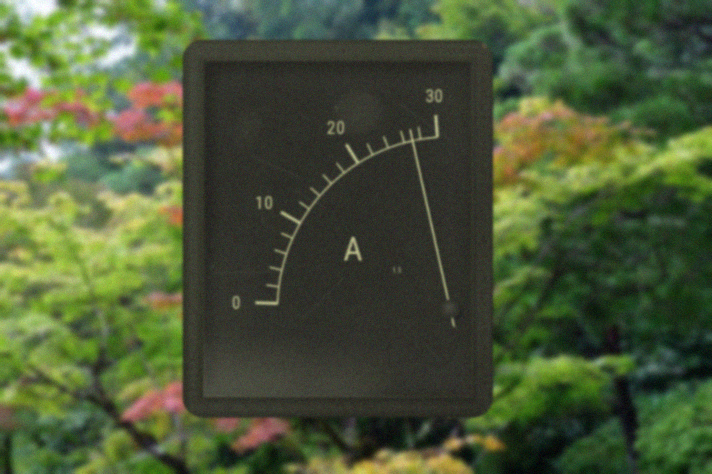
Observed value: **27** A
